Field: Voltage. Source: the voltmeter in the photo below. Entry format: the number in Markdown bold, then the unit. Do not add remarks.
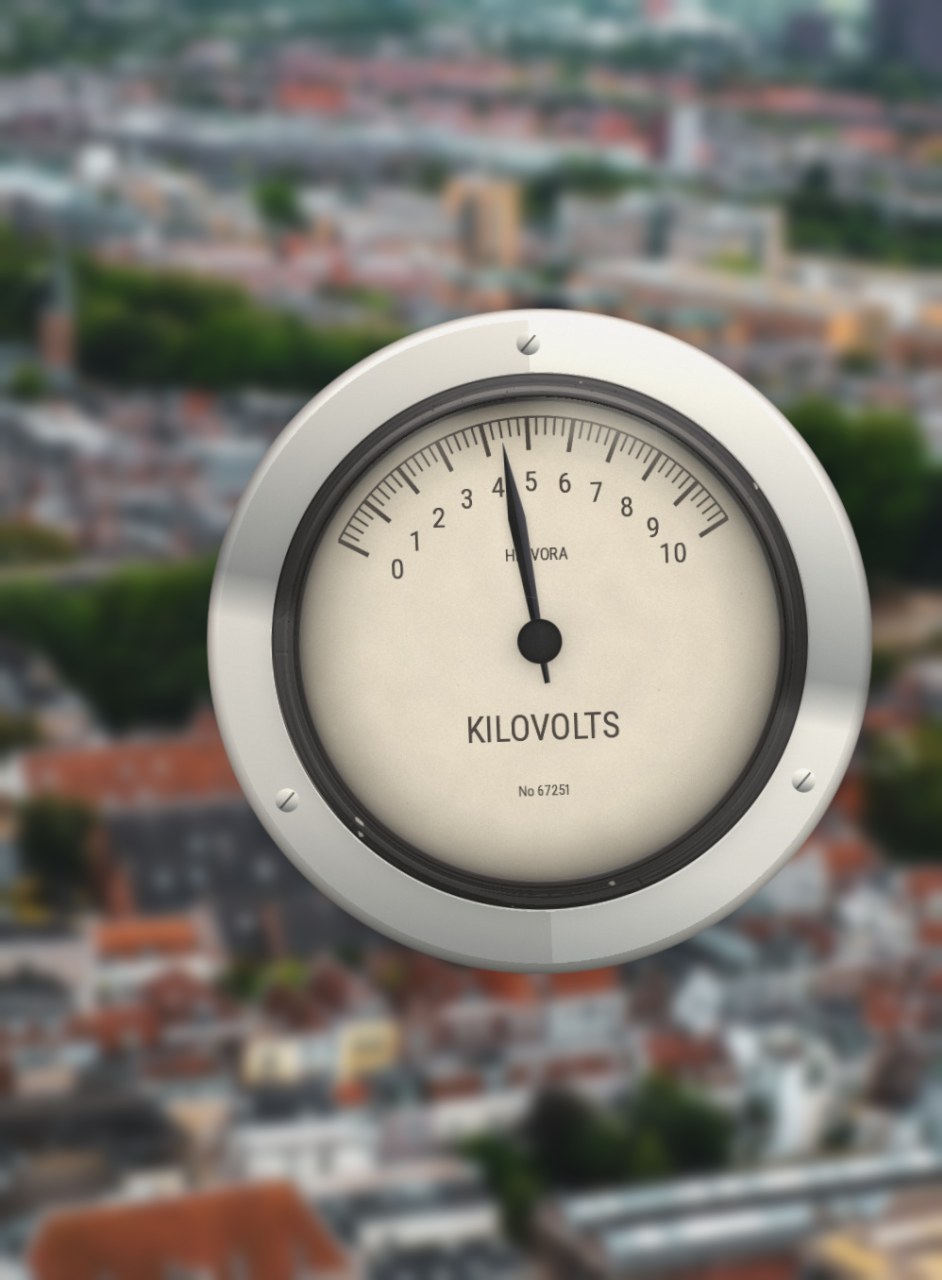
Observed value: **4.4** kV
